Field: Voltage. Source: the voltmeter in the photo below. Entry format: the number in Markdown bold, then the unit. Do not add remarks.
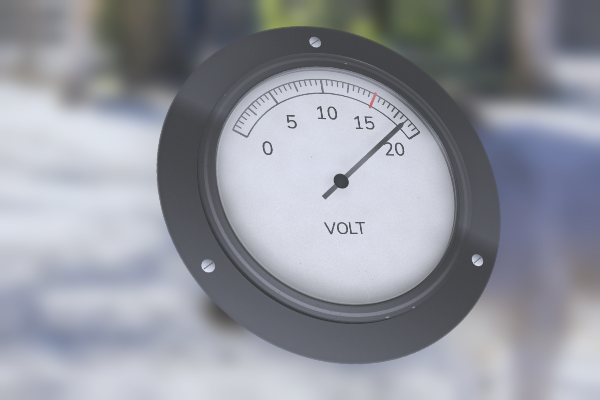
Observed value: **18.5** V
